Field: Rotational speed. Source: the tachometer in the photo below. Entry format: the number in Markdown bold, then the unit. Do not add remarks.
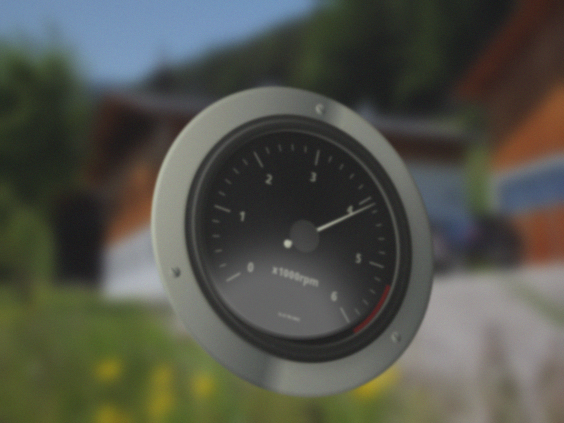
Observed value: **4100** rpm
